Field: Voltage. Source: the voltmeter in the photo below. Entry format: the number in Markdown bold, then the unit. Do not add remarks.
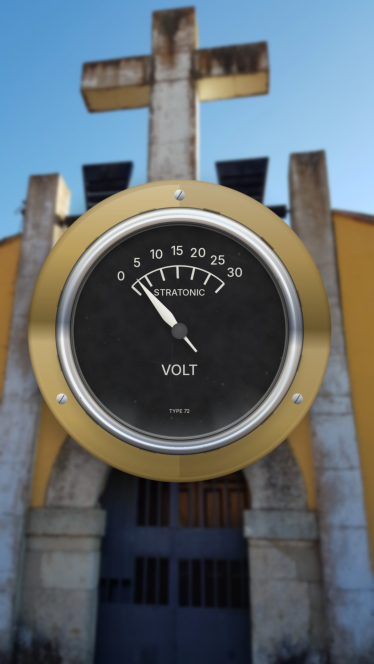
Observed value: **2.5** V
